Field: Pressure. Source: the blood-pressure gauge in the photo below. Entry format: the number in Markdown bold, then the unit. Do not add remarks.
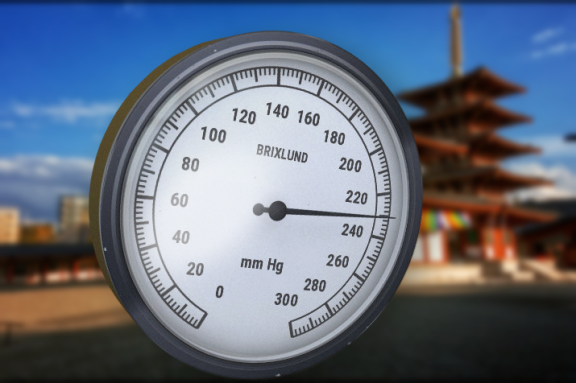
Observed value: **230** mmHg
